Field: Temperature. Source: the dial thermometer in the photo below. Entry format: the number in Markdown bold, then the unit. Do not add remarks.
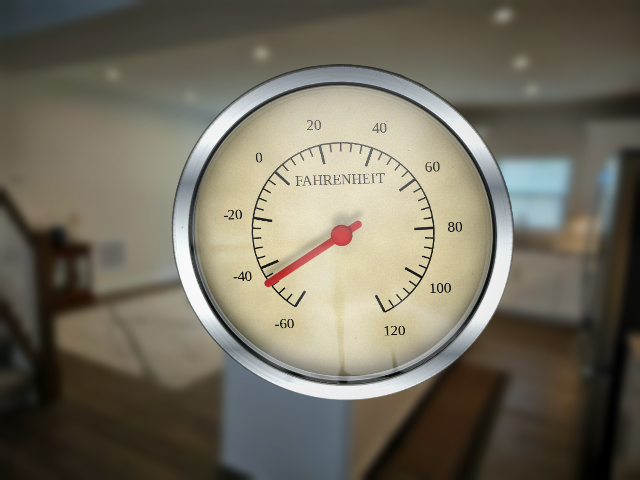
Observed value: **-46** °F
